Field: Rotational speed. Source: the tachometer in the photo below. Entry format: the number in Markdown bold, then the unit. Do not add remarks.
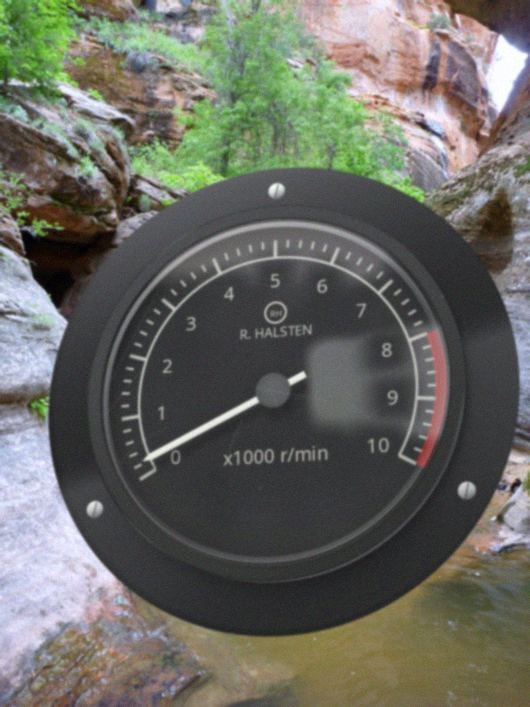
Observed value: **200** rpm
